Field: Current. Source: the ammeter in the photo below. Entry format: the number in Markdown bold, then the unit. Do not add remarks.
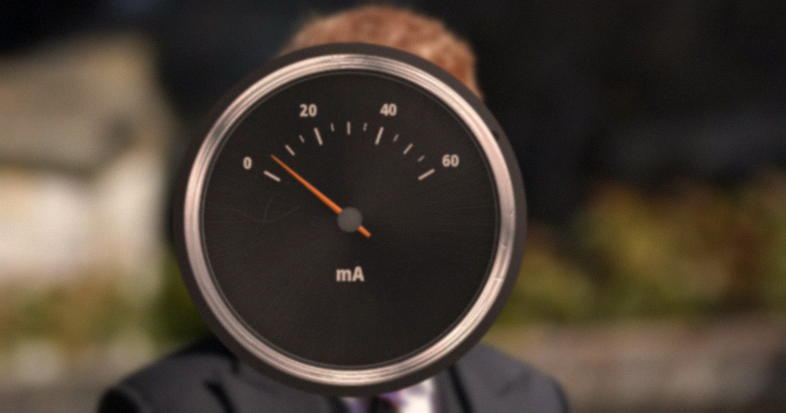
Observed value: **5** mA
